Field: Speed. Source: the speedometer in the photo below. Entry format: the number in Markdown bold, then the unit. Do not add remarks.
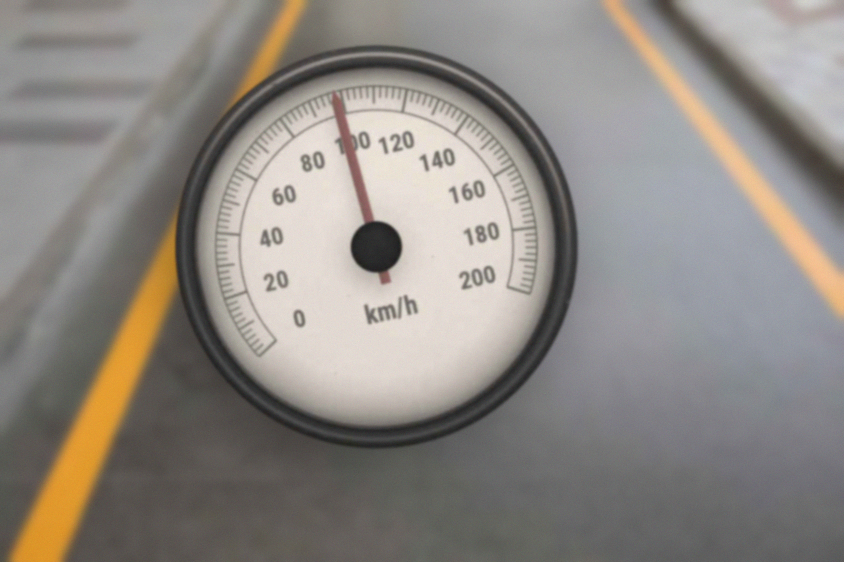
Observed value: **98** km/h
